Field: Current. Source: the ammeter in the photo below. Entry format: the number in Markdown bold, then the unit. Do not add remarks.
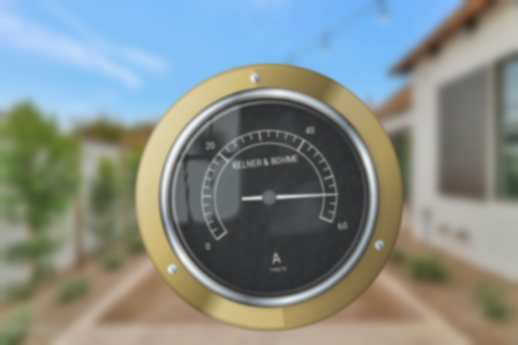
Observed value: **54** A
